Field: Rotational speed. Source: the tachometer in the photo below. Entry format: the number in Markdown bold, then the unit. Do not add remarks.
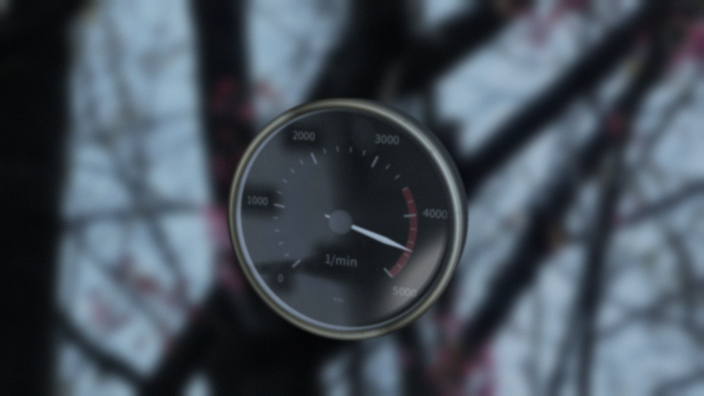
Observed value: **4500** rpm
